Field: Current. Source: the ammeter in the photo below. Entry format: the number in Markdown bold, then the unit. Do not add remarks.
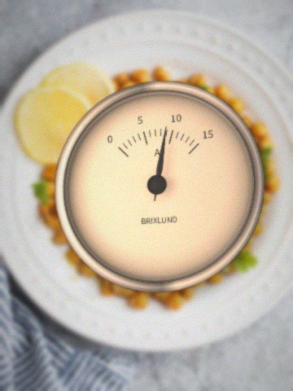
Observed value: **9** A
